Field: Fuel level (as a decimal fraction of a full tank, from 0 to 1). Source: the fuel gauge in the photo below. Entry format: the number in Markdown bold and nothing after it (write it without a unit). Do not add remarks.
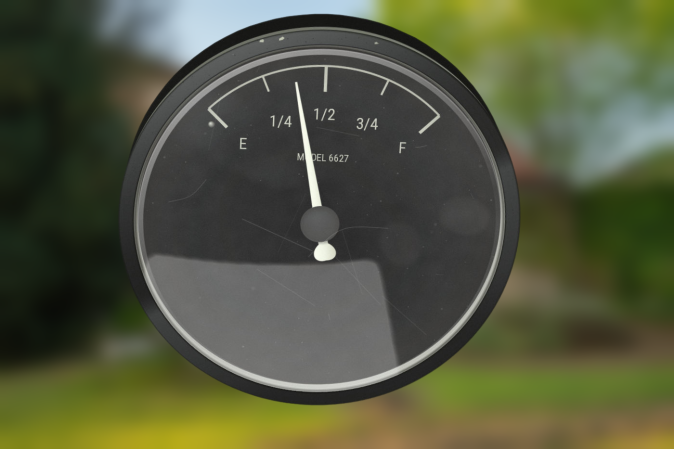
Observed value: **0.375**
